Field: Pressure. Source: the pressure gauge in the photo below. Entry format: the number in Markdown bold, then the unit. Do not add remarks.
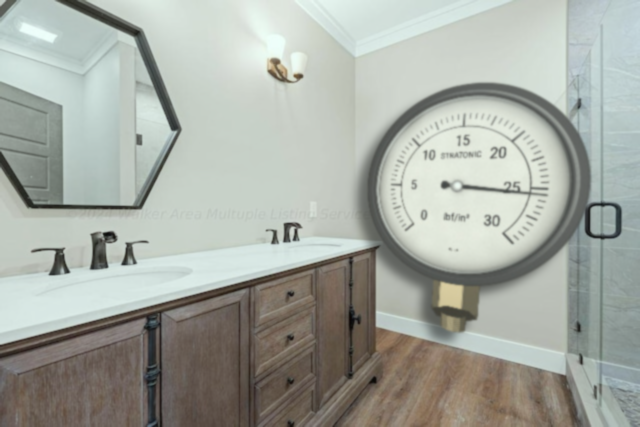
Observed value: **25.5** psi
